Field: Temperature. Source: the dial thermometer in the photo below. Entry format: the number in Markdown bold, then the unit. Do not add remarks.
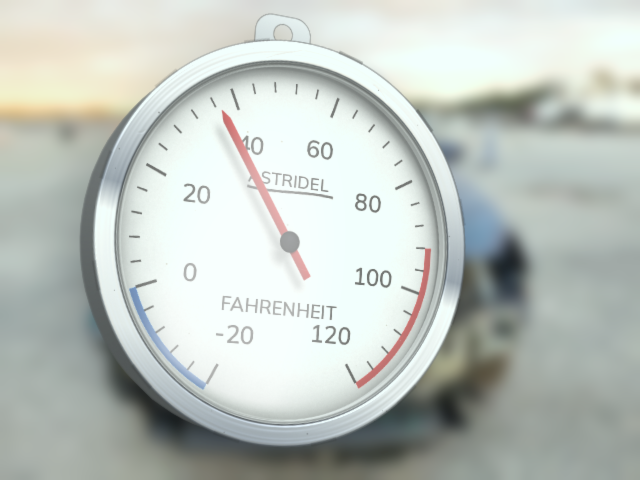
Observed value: **36** °F
